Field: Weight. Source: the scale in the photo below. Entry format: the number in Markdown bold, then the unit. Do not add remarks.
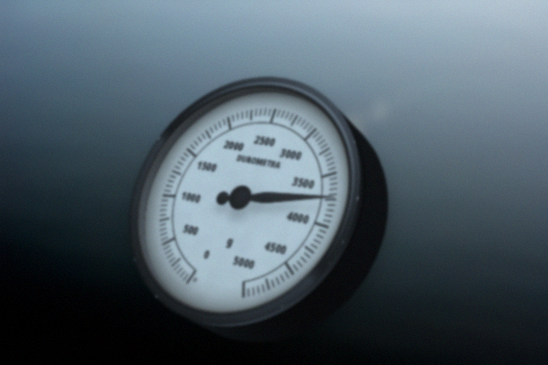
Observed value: **3750** g
